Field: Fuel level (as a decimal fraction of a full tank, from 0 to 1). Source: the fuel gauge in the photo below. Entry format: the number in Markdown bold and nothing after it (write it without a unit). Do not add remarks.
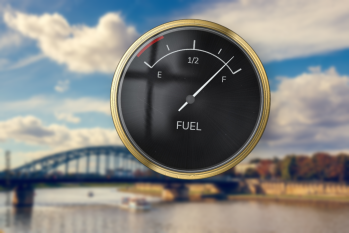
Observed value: **0.875**
